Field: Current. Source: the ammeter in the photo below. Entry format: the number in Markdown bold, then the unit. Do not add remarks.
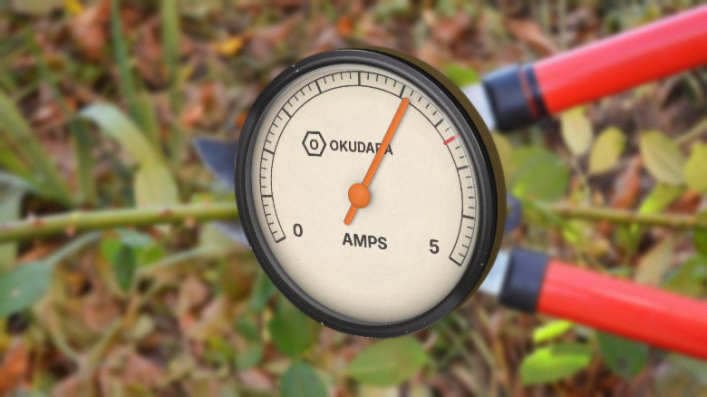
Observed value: **3.1** A
